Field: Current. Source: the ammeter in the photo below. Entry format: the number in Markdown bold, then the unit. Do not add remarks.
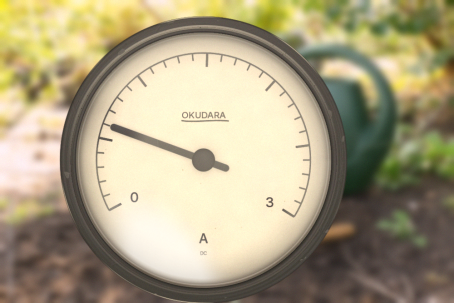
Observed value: **0.6** A
